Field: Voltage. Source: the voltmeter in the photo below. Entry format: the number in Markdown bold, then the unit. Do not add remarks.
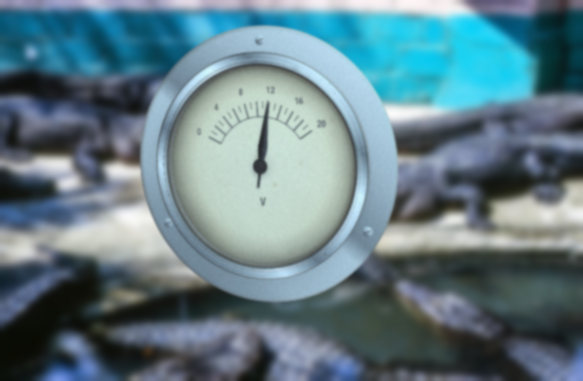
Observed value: **12** V
